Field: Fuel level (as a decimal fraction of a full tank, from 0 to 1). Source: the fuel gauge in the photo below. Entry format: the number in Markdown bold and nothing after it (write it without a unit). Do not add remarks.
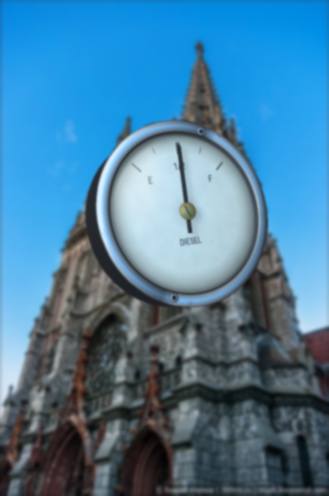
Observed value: **0.5**
